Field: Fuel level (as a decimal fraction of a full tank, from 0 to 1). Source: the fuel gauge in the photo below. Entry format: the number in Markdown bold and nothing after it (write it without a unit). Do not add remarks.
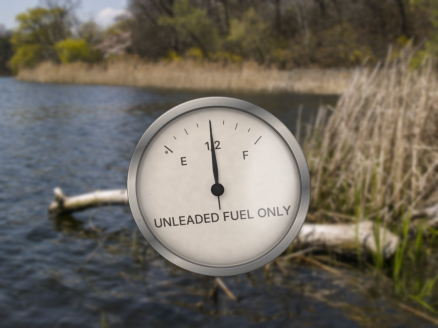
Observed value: **0.5**
